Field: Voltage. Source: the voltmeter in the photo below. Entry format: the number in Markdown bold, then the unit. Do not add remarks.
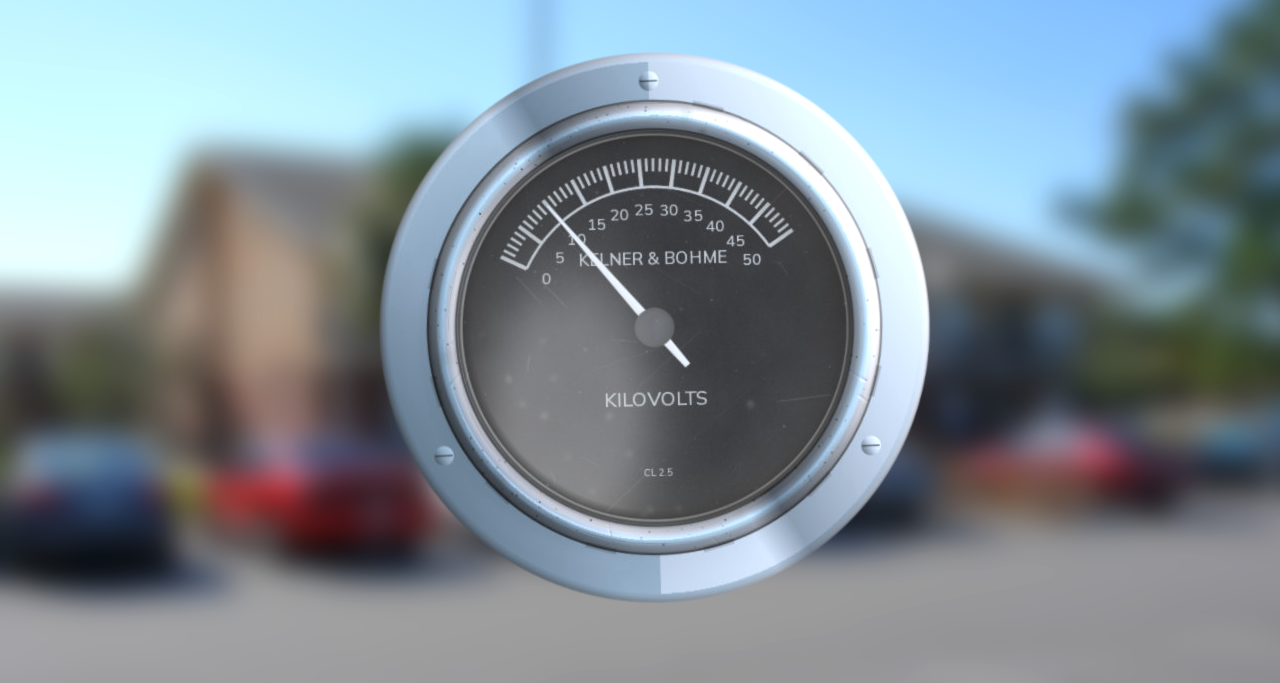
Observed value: **10** kV
